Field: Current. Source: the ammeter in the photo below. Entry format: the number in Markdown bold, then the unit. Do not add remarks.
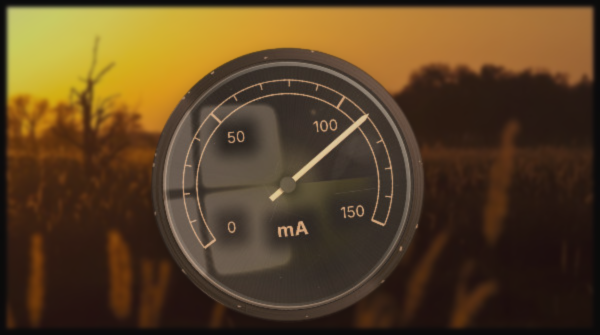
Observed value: **110** mA
